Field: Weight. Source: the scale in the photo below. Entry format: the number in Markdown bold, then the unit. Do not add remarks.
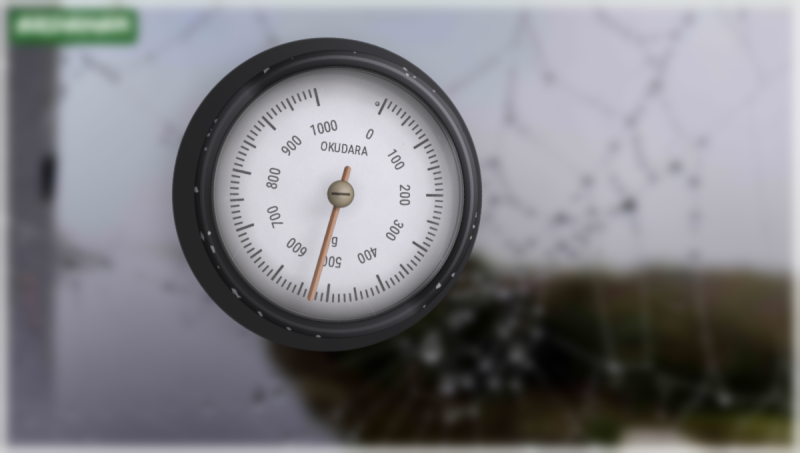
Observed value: **530** g
